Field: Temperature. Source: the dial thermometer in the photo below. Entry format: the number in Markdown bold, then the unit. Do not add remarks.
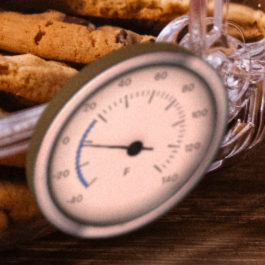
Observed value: **0** °F
